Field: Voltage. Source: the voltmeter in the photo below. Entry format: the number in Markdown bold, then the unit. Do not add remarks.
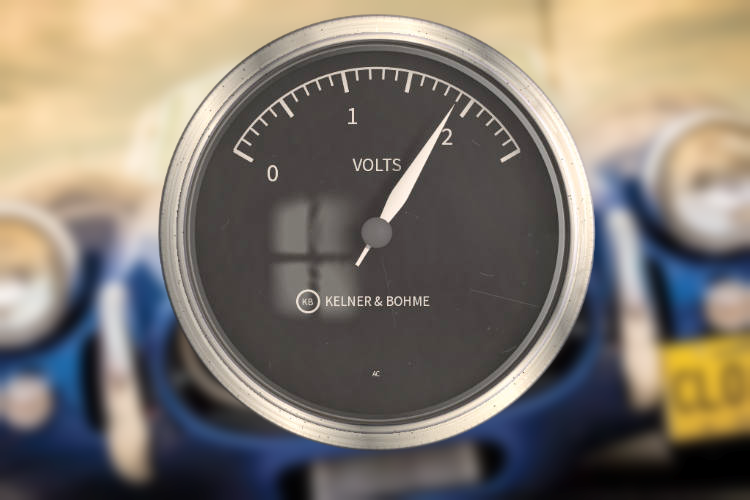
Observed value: **1.9** V
